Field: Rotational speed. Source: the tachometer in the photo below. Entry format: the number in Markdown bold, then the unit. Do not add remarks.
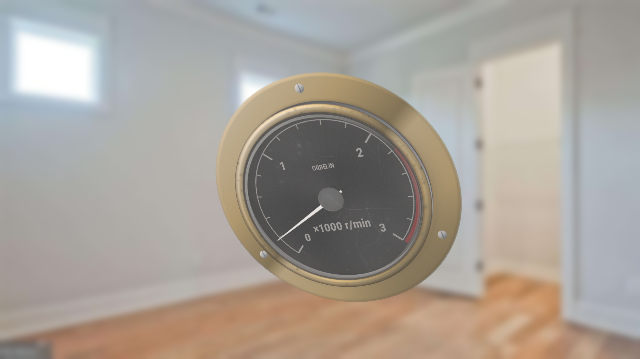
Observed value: **200** rpm
